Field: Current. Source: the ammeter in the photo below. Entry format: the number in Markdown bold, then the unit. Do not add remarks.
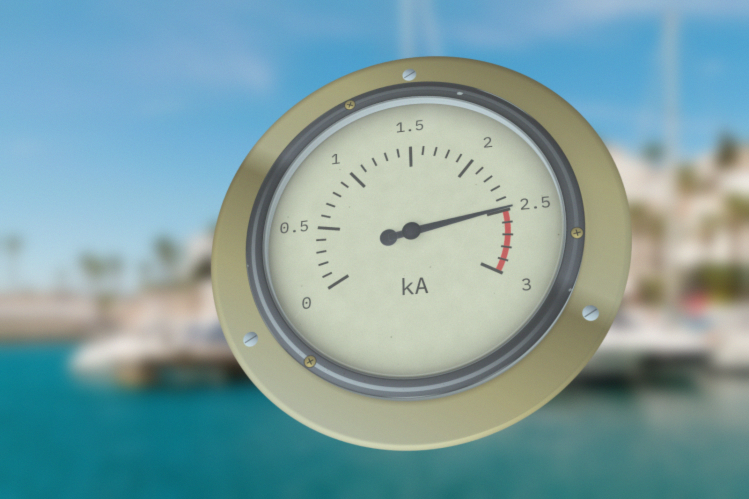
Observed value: **2.5** kA
